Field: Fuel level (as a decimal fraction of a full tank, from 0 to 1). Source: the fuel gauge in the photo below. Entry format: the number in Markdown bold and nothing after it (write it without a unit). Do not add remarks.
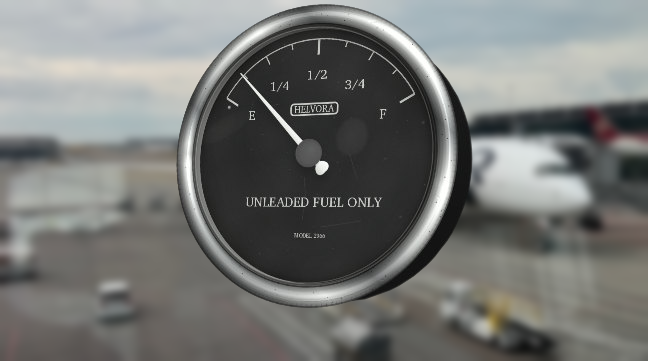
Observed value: **0.125**
